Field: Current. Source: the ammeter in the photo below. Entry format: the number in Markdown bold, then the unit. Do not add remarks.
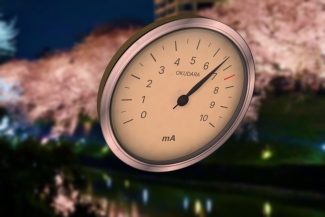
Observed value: **6.5** mA
